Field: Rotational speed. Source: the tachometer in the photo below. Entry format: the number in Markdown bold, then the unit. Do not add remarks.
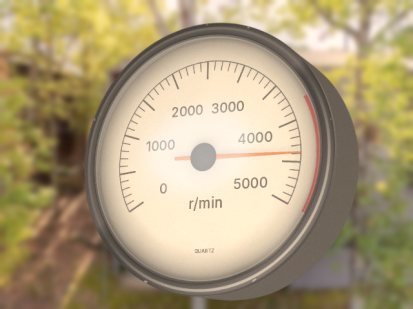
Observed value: **4400** rpm
